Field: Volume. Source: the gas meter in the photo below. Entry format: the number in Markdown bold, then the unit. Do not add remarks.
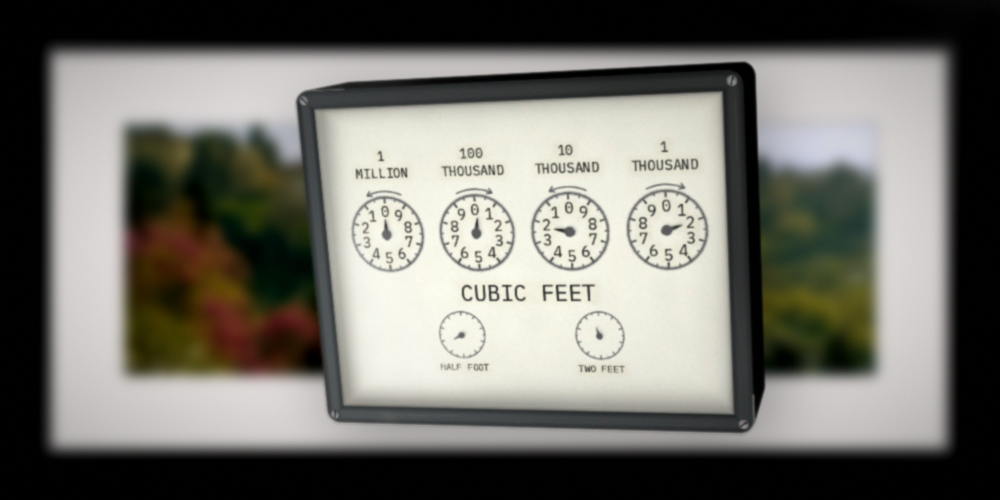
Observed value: **2200** ft³
